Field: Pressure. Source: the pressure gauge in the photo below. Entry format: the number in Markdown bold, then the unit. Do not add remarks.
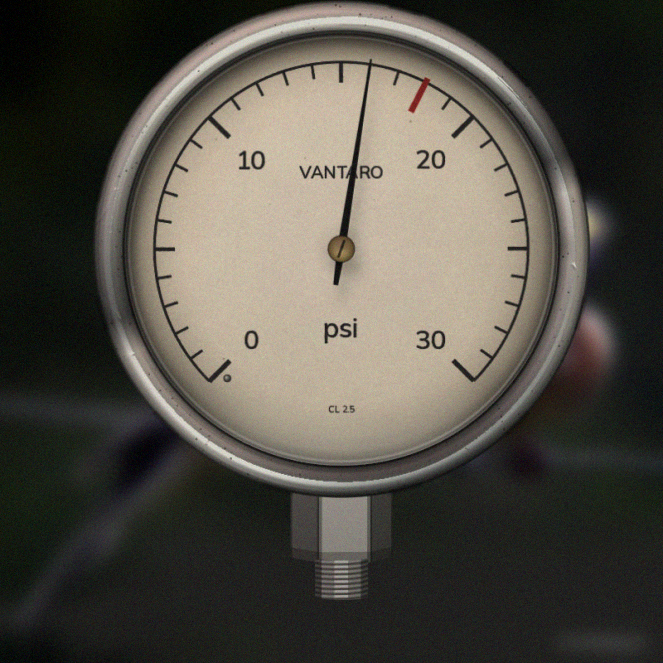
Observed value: **16** psi
